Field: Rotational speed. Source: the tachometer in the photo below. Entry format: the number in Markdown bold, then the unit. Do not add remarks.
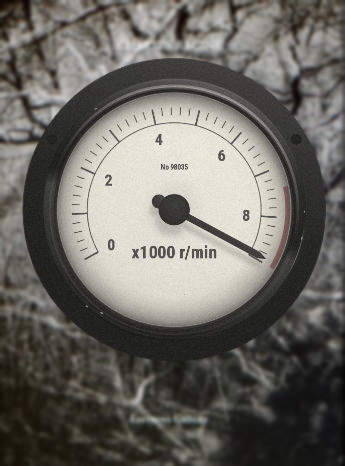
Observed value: **8900** rpm
